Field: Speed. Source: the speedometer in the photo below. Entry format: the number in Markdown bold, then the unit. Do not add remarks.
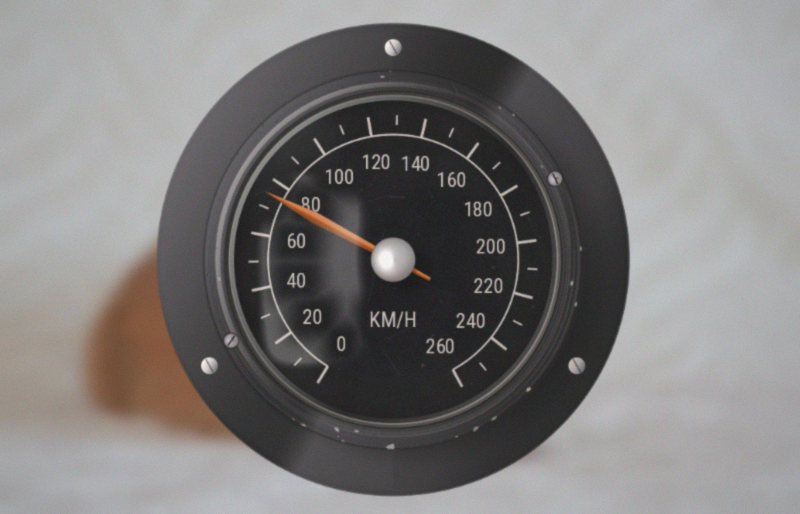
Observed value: **75** km/h
